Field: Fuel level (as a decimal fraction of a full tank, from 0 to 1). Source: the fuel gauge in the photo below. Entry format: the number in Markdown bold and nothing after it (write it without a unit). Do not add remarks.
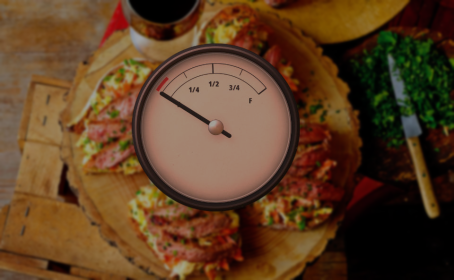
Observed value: **0**
